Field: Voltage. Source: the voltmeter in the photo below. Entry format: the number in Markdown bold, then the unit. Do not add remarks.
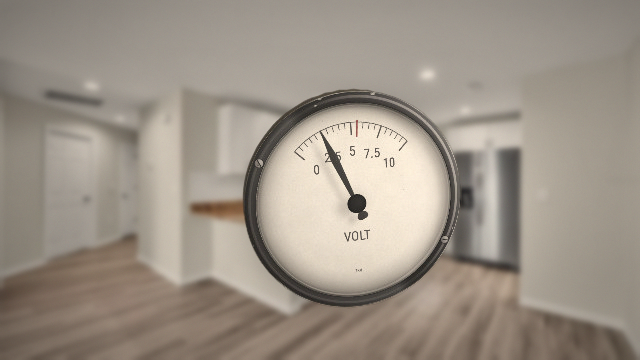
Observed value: **2.5** V
